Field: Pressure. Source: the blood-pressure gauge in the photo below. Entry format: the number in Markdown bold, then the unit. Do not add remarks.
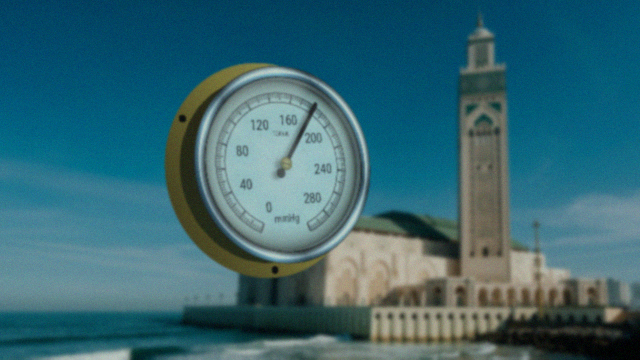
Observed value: **180** mmHg
